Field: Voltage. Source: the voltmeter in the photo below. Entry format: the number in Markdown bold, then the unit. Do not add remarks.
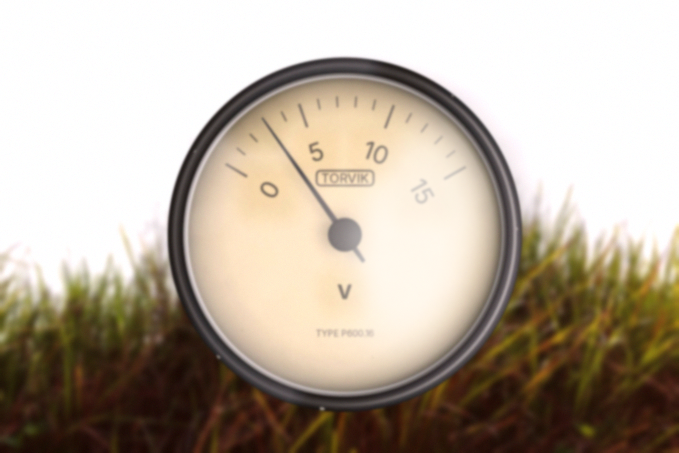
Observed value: **3** V
